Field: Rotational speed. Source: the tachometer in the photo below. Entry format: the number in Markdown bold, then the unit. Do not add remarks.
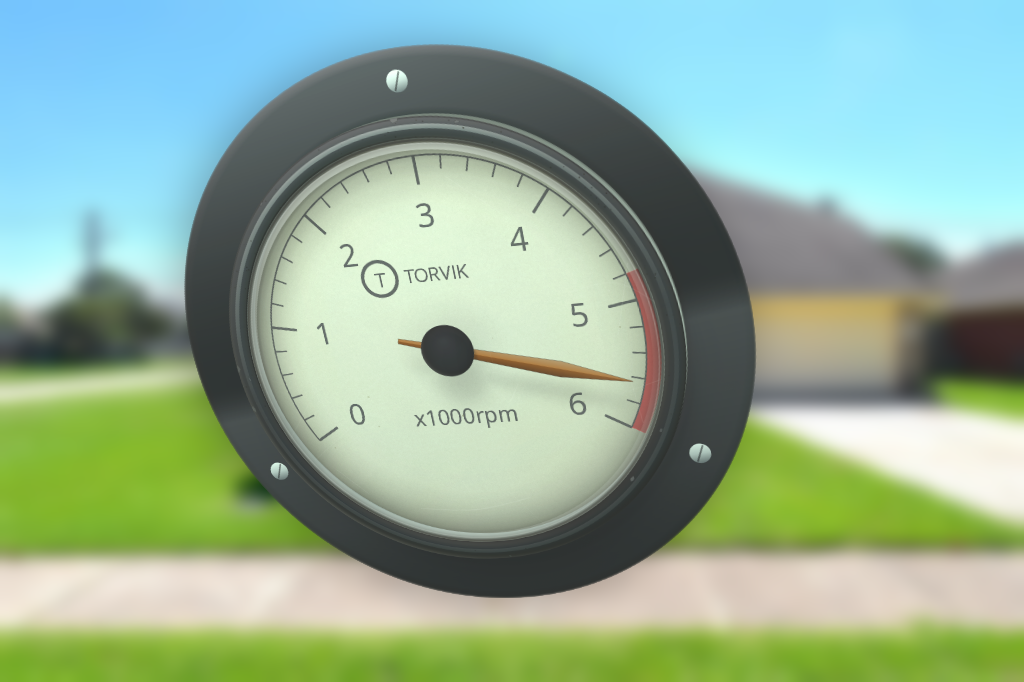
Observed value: **5600** rpm
